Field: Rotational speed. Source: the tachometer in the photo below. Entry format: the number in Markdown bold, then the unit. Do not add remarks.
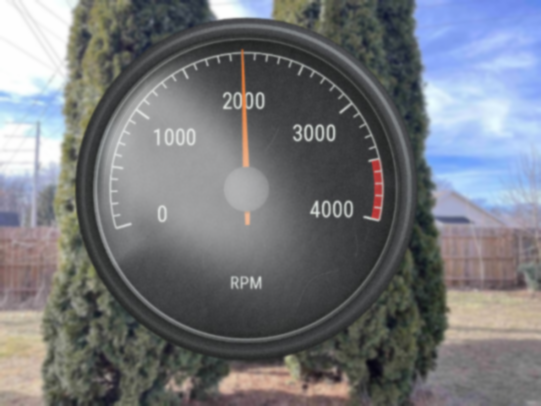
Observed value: **2000** rpm
